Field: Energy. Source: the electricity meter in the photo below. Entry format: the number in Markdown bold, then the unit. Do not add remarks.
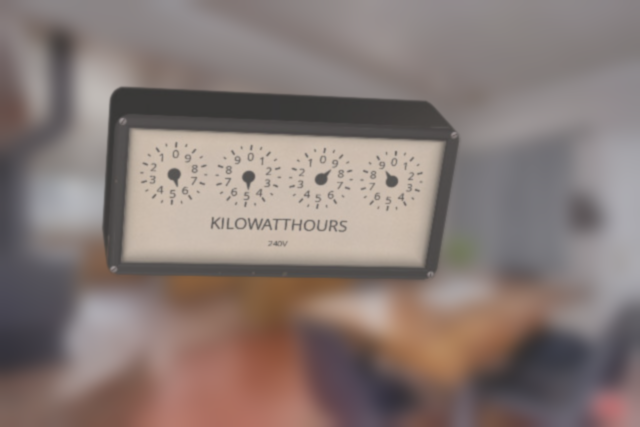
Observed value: **5489** kWh
